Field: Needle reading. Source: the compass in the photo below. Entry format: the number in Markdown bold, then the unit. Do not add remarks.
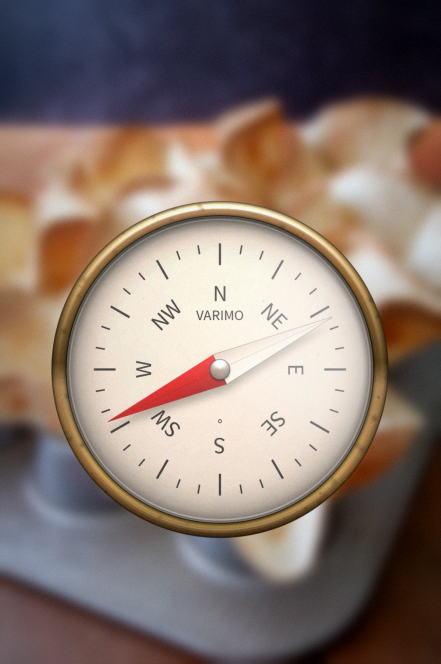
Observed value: **245** °
